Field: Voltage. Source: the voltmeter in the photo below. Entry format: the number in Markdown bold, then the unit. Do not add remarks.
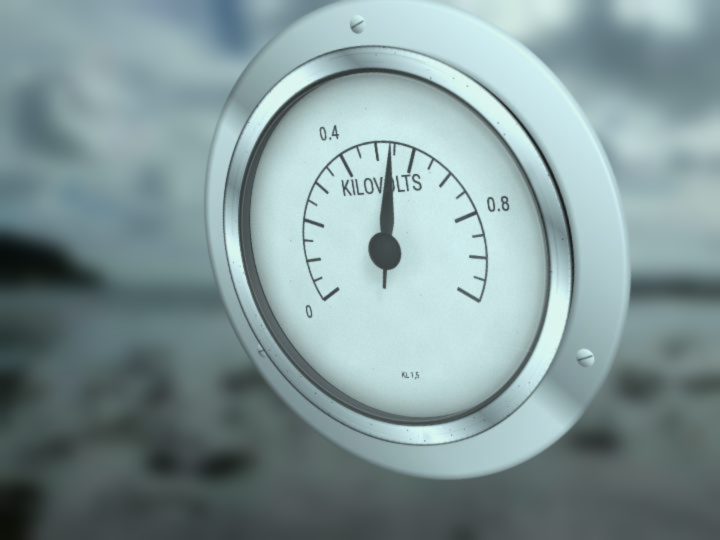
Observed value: **0.55** kV
